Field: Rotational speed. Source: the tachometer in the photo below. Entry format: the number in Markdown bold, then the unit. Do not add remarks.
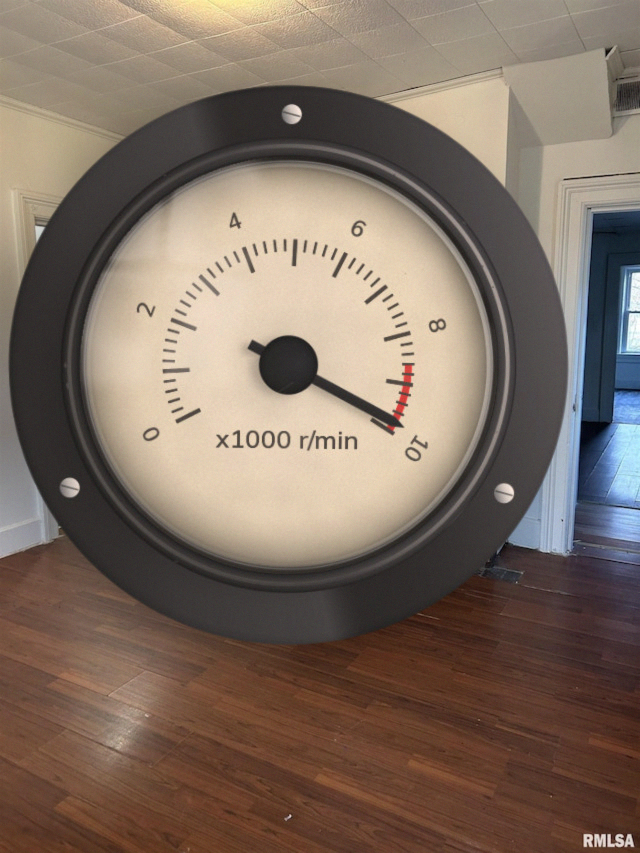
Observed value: **9800** rpm
